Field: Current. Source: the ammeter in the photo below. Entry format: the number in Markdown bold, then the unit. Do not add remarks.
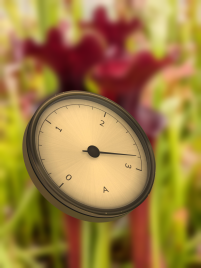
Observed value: **2.8** A
